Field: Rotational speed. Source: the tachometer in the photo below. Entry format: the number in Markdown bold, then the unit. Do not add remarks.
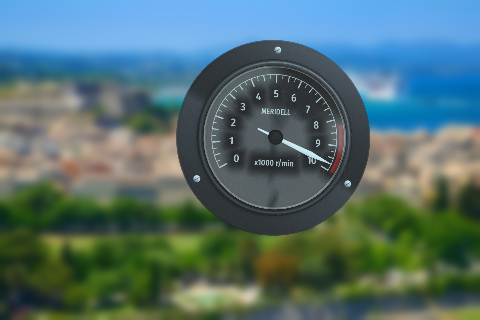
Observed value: **9750** rpm
